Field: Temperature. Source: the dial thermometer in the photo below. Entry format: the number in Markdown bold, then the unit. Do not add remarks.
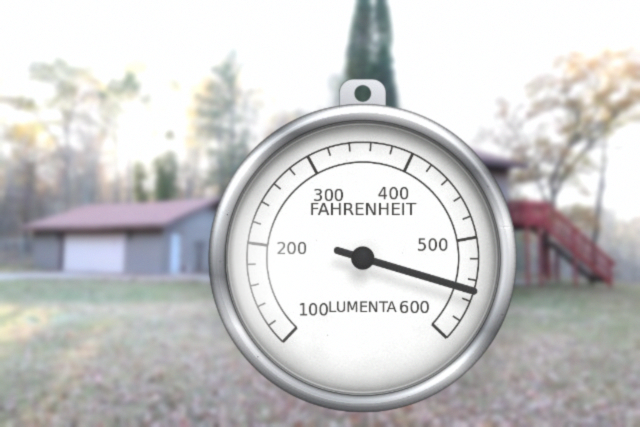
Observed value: **550** °F
